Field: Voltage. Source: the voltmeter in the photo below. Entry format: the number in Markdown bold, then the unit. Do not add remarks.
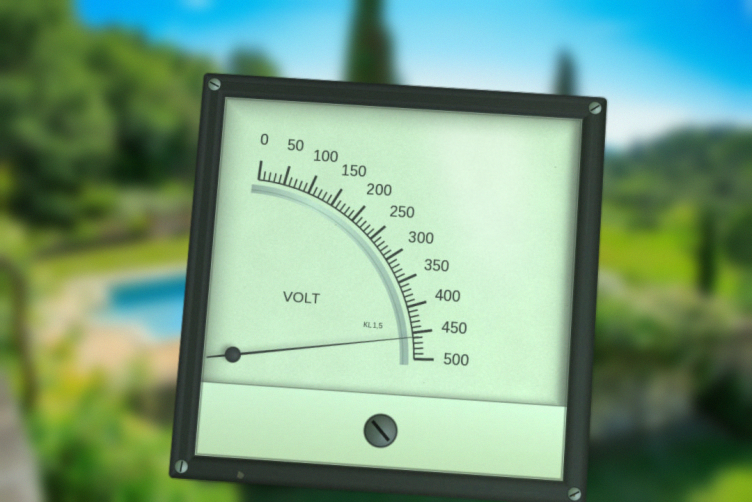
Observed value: **460** V
